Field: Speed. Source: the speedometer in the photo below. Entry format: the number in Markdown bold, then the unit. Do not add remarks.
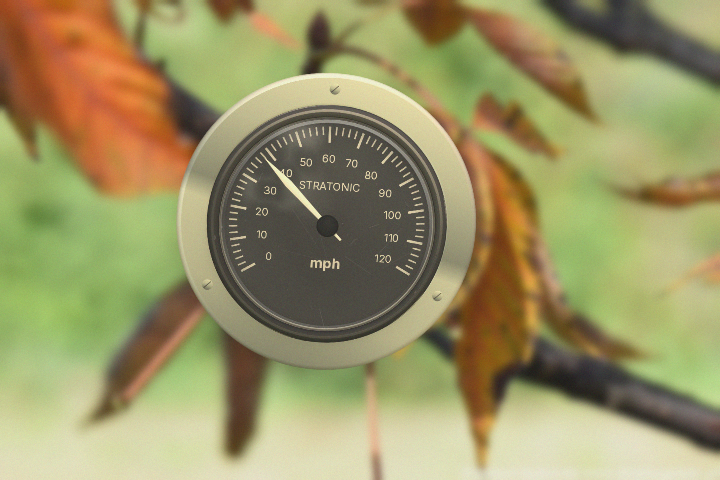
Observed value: **38** mph
